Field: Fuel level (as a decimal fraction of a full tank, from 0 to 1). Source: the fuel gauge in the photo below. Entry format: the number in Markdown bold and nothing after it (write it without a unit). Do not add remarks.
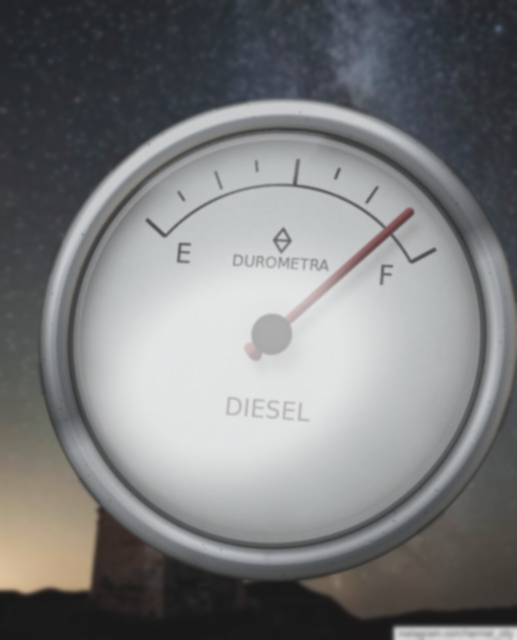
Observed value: **0.875**
